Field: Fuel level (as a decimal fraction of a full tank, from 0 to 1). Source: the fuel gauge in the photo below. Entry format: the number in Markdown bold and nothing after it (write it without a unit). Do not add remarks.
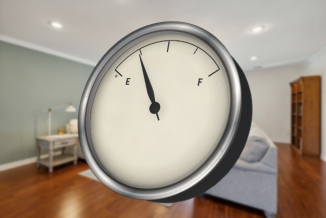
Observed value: **0.25**
